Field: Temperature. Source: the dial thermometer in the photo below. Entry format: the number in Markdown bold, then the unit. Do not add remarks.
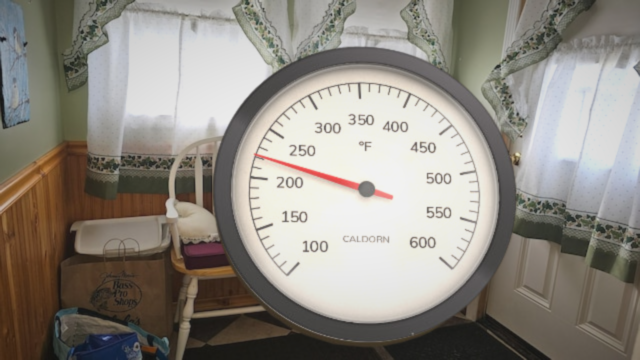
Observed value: **220** °F
